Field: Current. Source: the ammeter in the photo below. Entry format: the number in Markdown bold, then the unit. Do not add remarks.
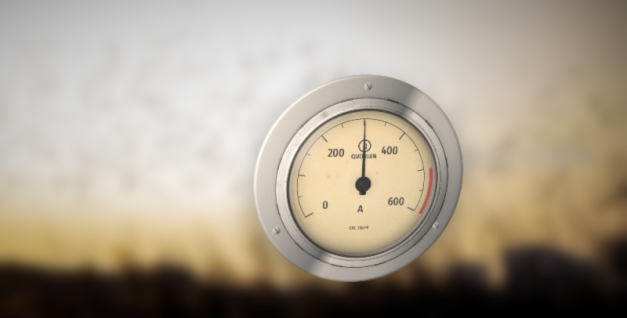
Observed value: **300** A
